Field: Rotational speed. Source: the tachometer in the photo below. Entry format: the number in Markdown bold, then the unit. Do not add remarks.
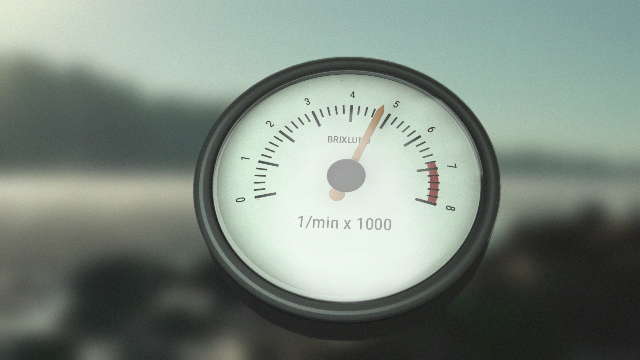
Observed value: **4800** rpm
